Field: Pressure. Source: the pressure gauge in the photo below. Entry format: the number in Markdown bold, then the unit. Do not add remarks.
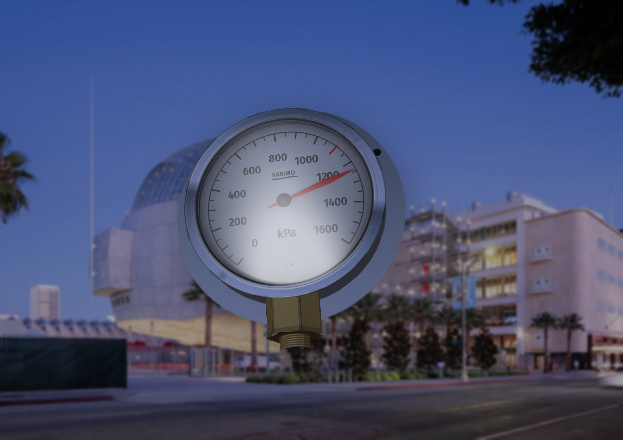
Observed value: **1250** kPa
